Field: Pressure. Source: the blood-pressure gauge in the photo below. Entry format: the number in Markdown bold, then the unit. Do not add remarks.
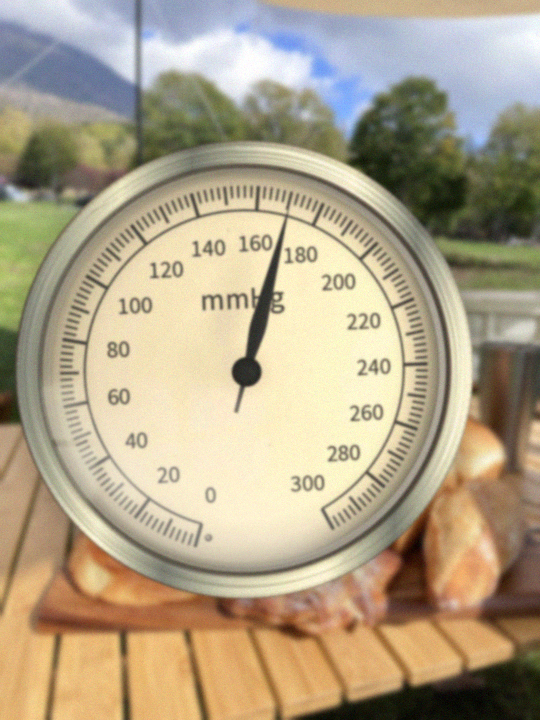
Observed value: **170** mmHg
